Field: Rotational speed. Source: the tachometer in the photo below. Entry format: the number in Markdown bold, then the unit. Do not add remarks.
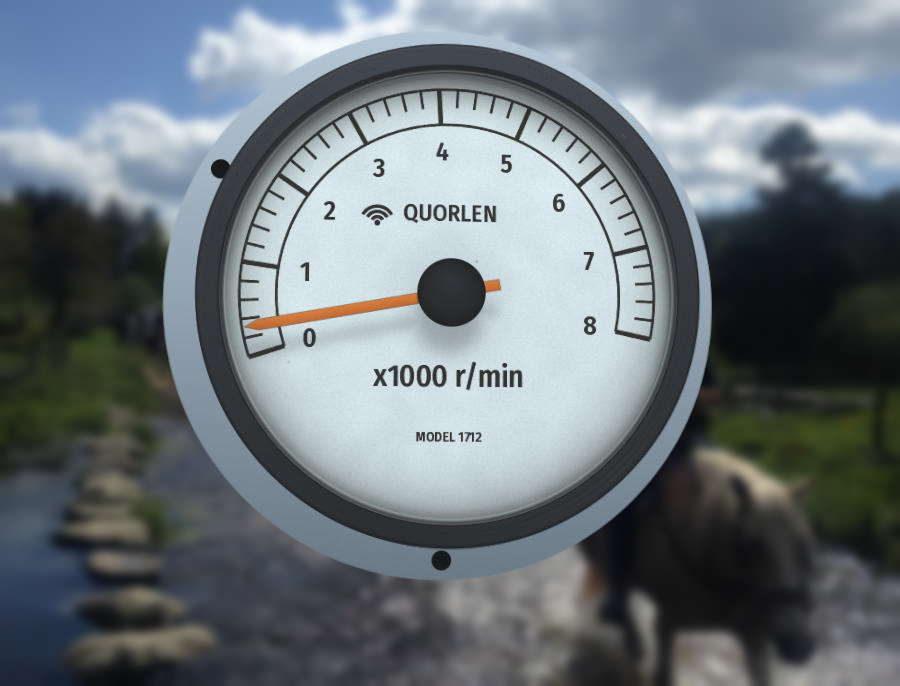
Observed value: **300** rpm
